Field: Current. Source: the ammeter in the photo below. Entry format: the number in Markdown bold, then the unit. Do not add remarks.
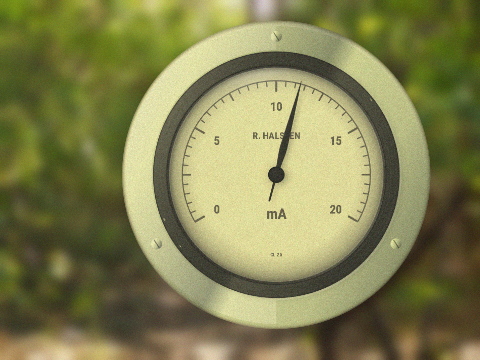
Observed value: **11.25** mA
